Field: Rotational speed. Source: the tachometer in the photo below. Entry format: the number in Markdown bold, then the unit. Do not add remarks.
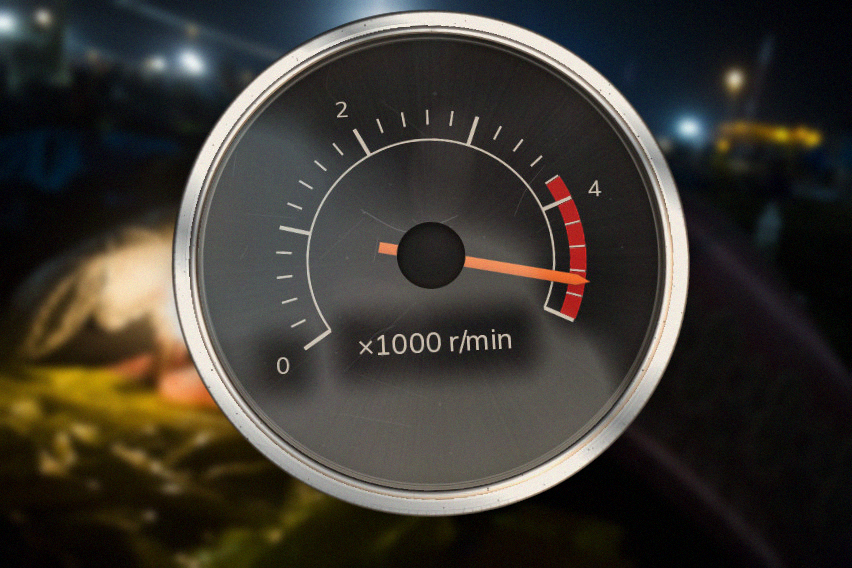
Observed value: **4700** rpm
